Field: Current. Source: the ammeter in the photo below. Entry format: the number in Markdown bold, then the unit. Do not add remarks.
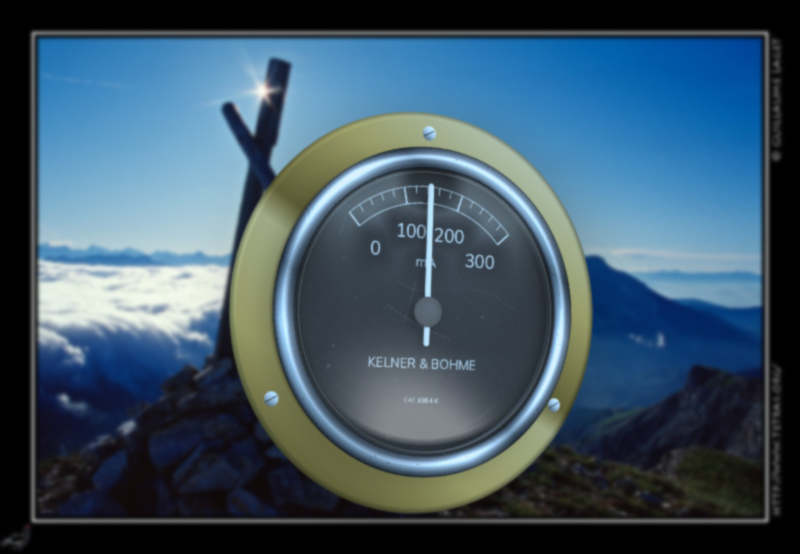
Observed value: **140** mA
